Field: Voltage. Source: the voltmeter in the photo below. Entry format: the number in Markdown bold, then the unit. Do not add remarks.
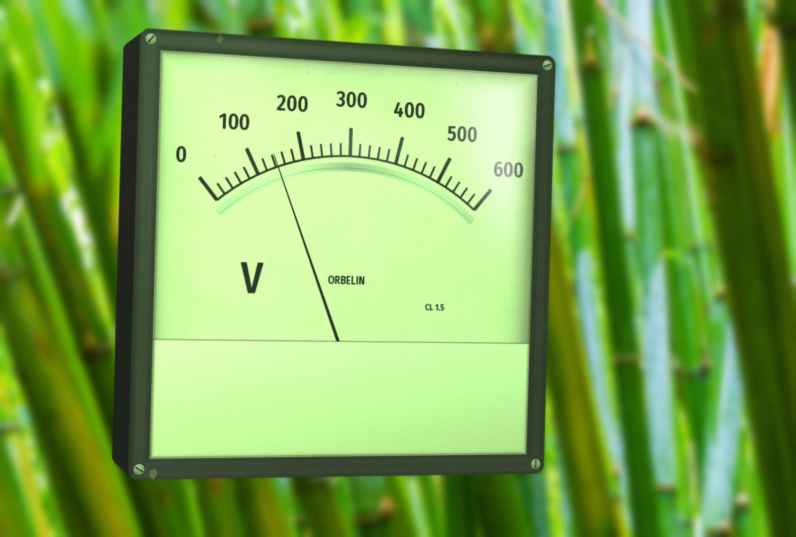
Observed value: **140** V
